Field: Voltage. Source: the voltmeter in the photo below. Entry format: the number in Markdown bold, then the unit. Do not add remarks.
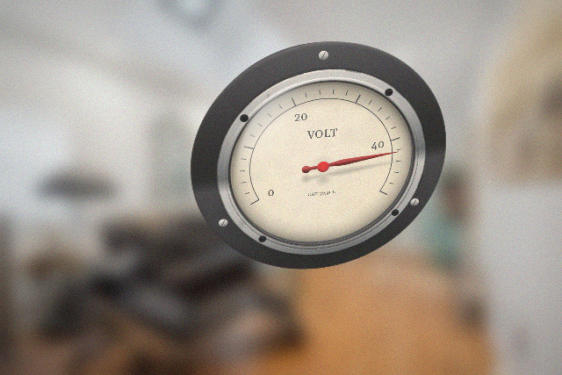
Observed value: **42** V
